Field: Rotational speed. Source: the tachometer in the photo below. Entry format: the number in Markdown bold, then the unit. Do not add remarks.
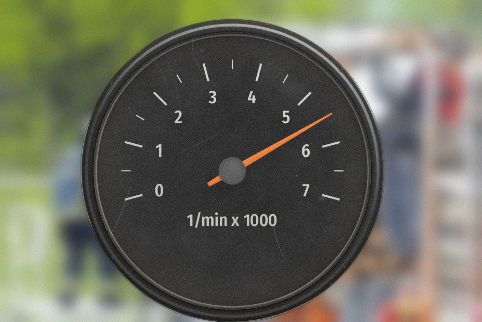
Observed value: **5500** rpm
